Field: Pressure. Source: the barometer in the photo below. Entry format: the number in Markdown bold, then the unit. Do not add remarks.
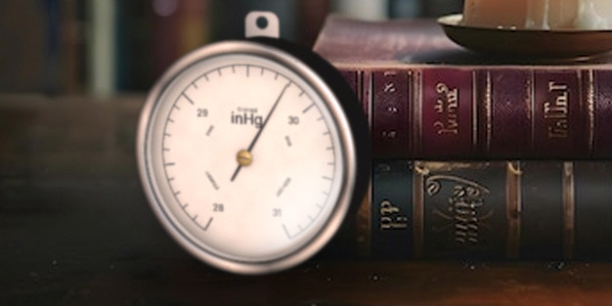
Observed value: **29.8** inHg
